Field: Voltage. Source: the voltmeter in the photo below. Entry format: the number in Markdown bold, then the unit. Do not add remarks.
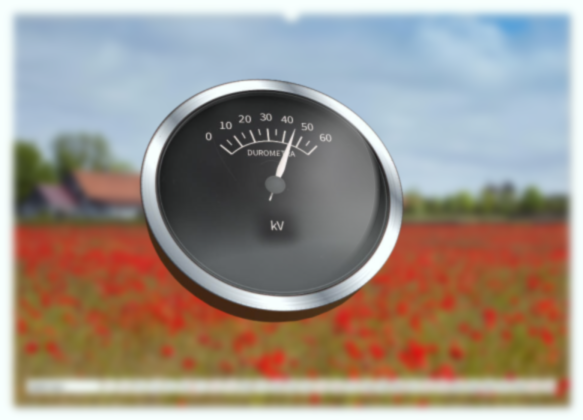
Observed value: **45** kV
